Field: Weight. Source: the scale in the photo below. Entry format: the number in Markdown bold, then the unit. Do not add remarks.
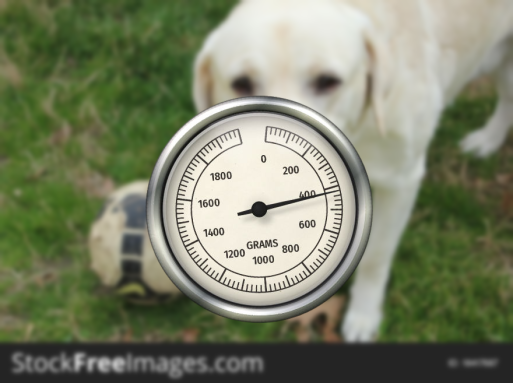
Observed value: **420** g
